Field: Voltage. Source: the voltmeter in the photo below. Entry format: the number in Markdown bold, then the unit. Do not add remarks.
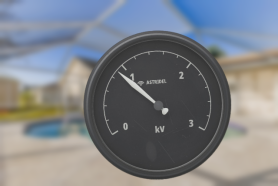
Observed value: **0.9** kV
